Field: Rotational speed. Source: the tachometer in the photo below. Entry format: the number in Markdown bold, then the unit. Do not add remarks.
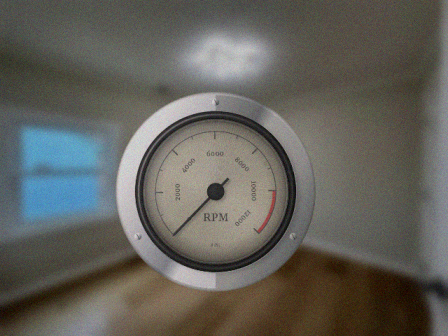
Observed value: **0** rpm
